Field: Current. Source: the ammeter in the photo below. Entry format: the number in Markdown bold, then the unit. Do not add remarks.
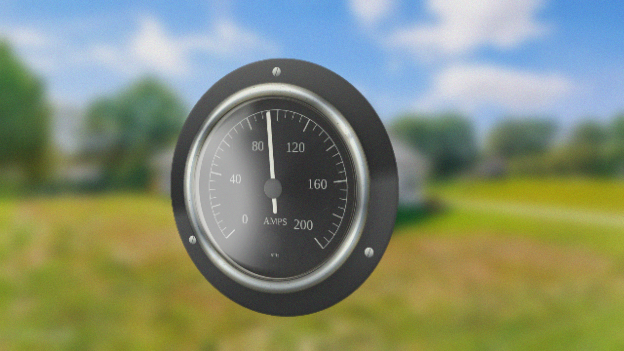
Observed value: **95** A
